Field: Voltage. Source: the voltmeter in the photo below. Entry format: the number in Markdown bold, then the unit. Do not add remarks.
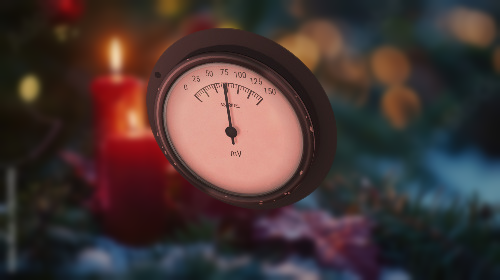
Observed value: **75** mV
